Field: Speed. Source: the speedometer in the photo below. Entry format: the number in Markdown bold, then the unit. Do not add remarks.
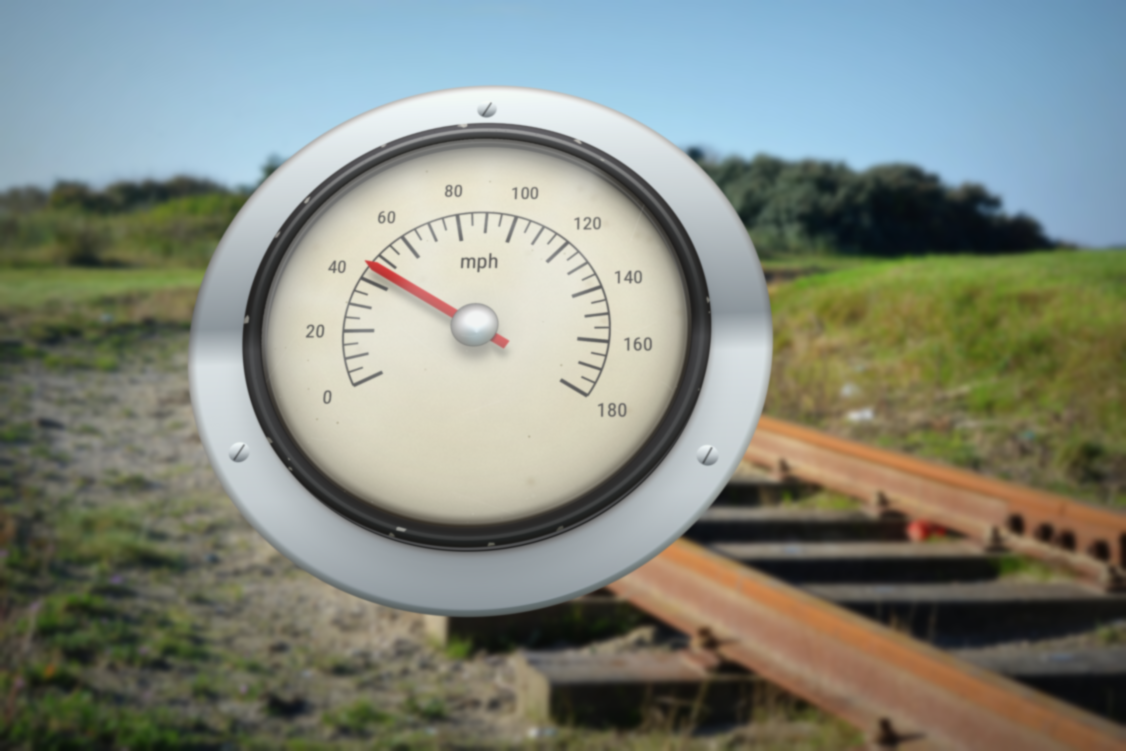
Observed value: **45** mph
